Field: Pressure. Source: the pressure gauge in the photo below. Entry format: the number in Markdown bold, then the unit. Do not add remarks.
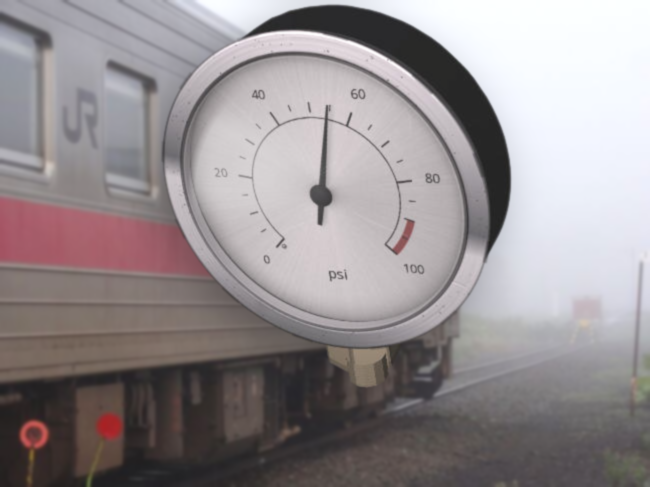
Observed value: **55** psi
